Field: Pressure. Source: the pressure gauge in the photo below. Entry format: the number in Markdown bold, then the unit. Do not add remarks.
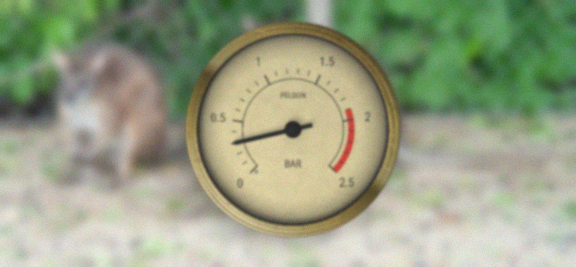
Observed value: **0.3** bar
